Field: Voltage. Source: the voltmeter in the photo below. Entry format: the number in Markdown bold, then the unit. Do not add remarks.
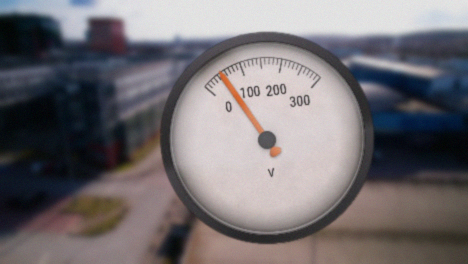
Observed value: **50** V
